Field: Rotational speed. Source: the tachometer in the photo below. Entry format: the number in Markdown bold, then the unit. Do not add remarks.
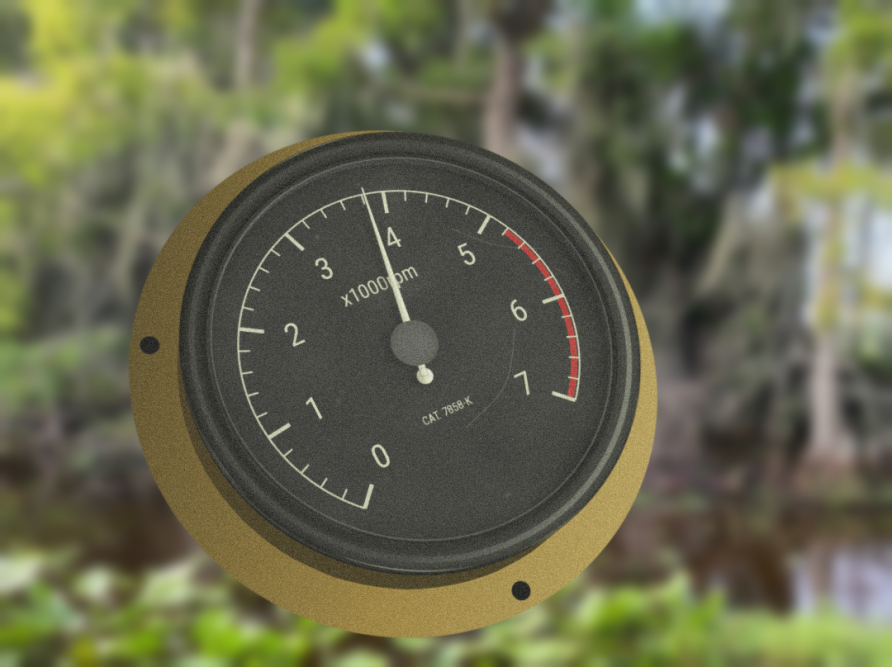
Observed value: **3800** rpm
